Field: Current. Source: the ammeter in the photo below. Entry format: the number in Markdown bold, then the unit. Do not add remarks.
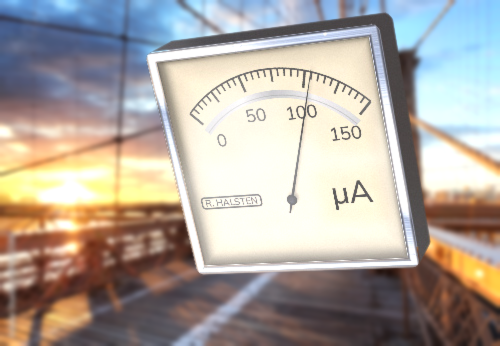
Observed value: **105** µA
